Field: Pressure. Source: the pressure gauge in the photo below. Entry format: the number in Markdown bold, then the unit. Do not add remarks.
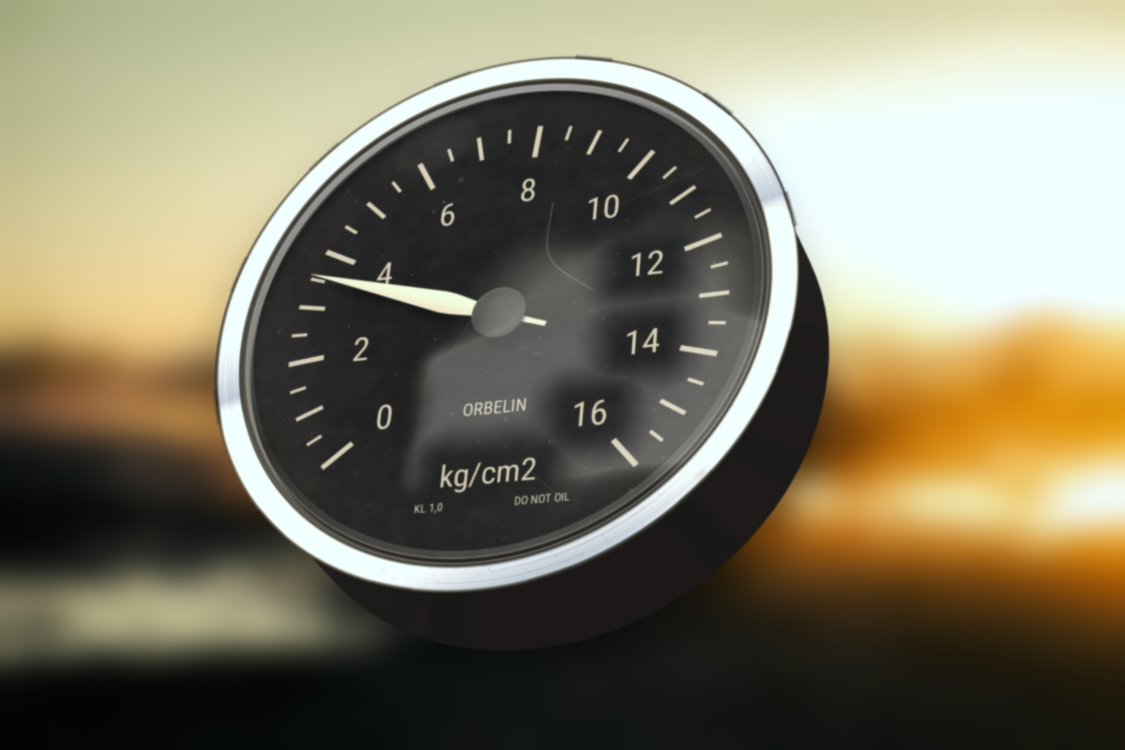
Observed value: **3.5** kg/cm²
